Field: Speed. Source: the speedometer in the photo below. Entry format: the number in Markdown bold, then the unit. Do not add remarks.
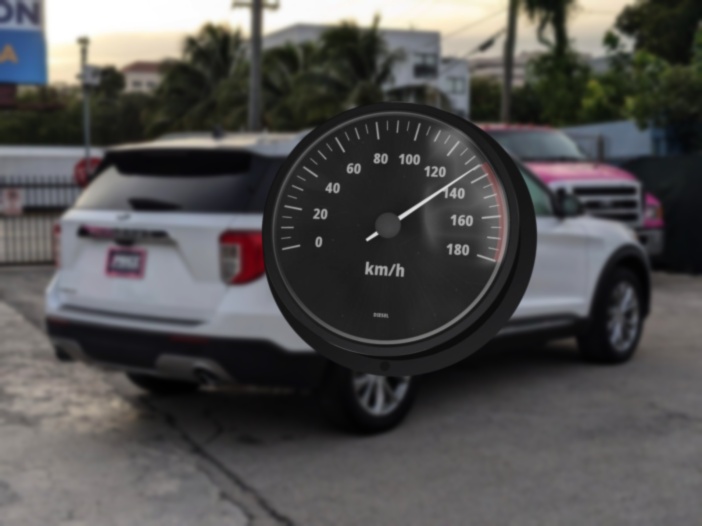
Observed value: **135** km/h
